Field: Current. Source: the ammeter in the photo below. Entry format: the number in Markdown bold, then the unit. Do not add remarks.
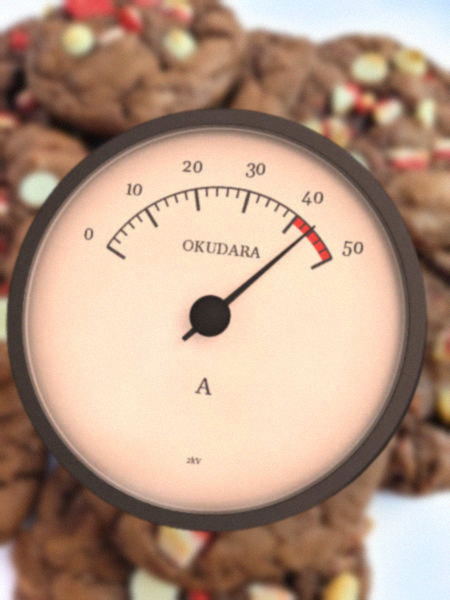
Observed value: **44** A
